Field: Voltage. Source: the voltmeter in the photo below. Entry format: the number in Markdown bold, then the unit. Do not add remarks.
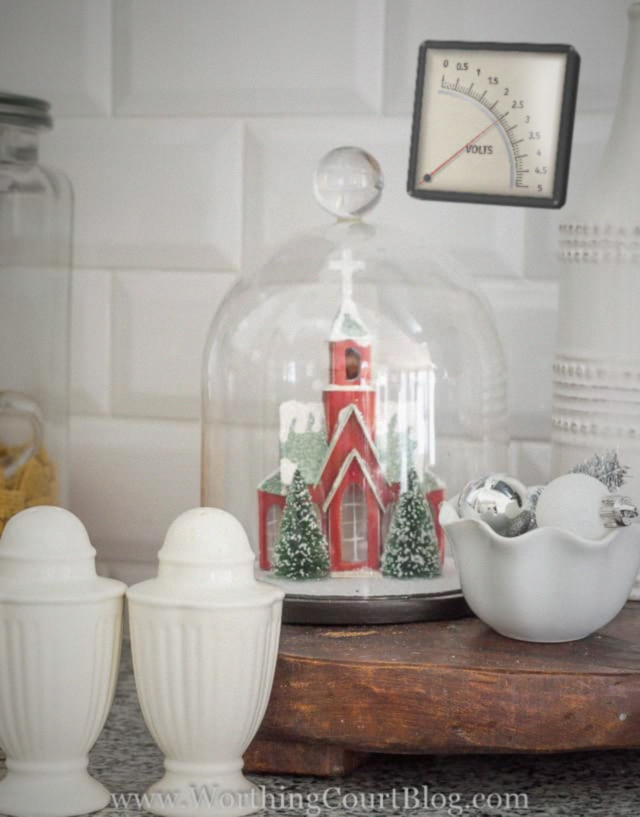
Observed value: **2.5** V
